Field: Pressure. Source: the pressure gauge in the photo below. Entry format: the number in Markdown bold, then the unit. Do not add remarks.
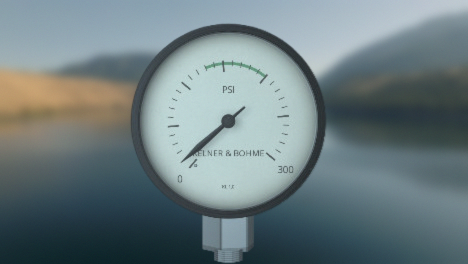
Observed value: **10** psi
